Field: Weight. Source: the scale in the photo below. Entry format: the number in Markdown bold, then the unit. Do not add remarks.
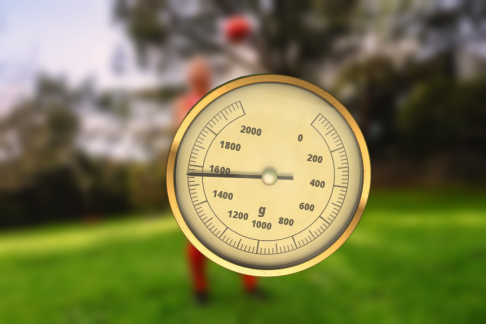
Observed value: **1560** g
